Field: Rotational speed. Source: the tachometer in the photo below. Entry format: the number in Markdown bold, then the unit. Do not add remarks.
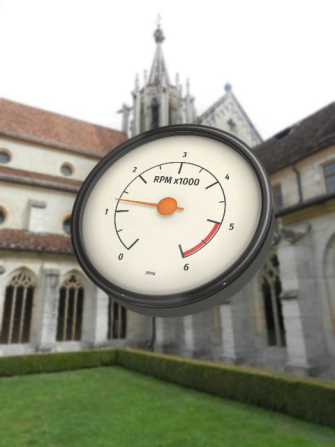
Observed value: **1250** rpm
